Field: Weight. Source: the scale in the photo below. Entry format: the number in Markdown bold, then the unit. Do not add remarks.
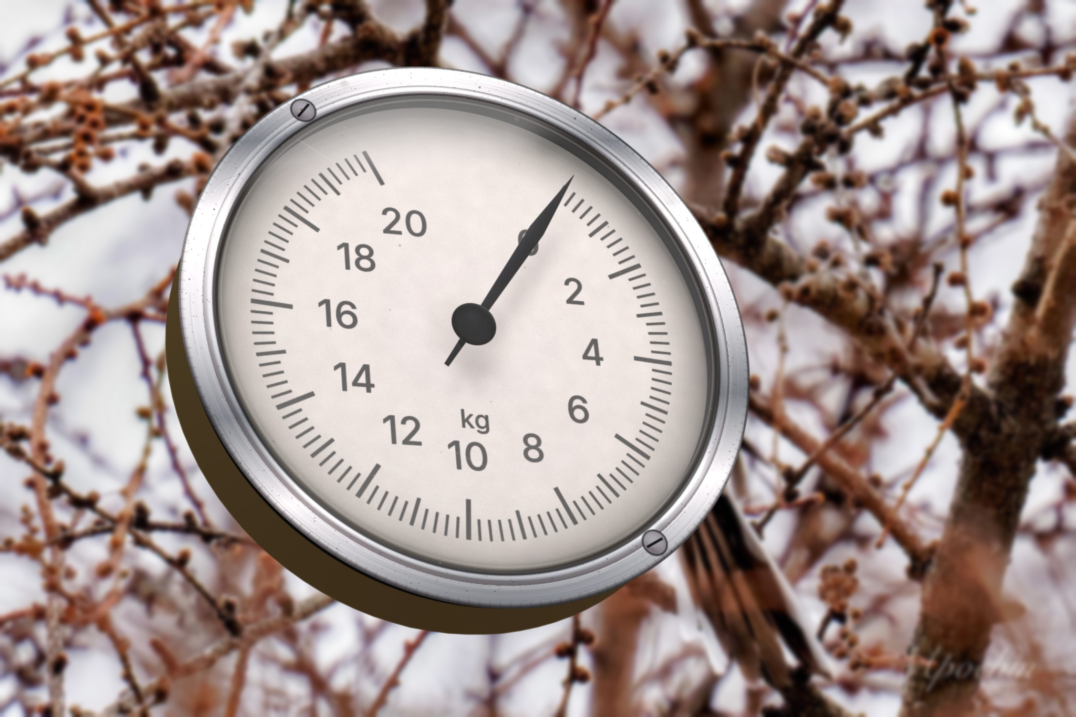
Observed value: **0** kg
